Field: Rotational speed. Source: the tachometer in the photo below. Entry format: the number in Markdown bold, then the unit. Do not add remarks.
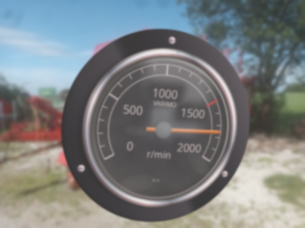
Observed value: **1750** rpm
